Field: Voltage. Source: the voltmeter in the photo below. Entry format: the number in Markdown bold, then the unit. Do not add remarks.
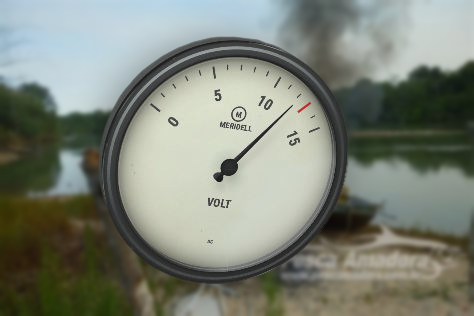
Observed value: **12** V
